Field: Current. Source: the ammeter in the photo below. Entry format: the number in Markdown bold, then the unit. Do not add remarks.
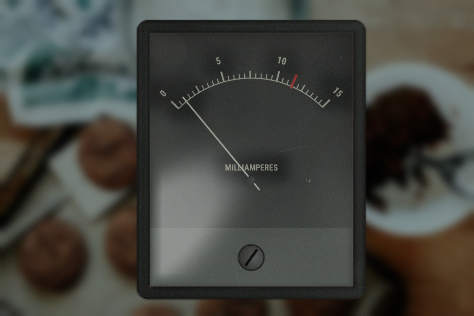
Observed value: **1** mA
